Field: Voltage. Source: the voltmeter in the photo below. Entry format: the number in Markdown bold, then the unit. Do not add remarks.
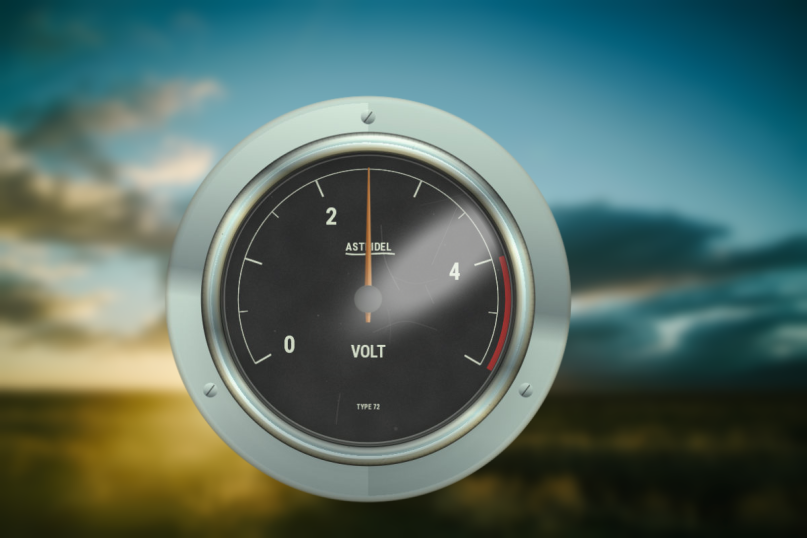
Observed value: **2.5** V
